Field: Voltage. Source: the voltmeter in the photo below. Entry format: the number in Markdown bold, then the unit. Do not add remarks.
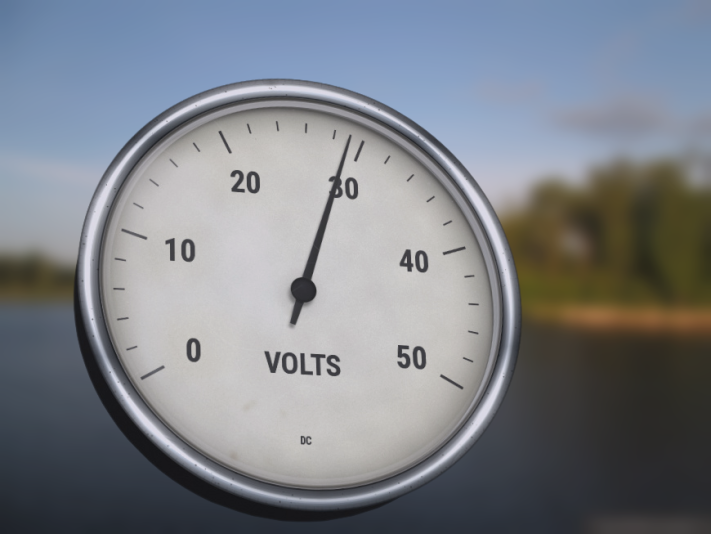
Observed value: **29** V
